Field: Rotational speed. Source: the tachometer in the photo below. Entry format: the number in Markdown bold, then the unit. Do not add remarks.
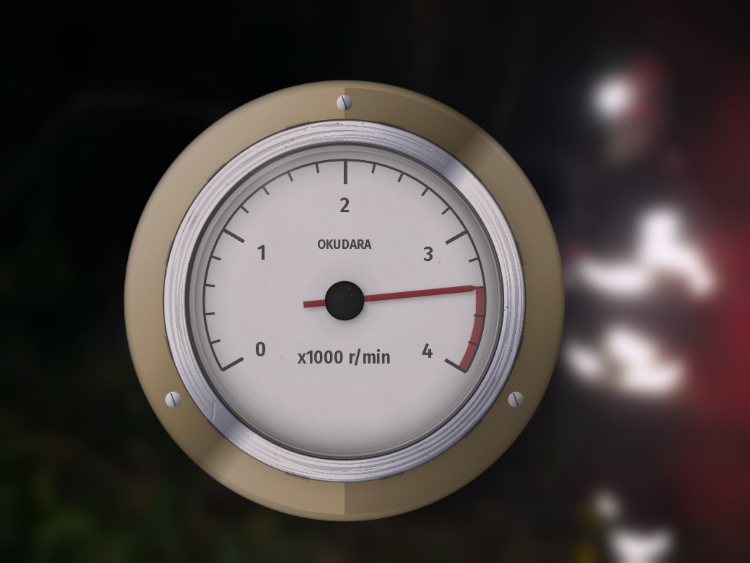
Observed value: **3400** rpm
